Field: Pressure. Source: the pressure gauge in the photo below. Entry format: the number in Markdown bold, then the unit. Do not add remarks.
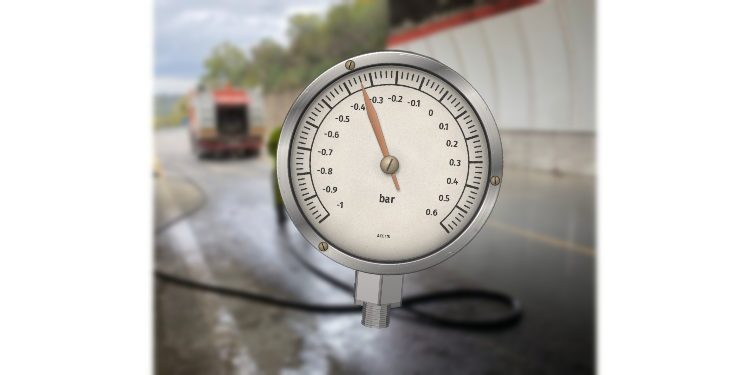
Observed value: **-0.34** bar
